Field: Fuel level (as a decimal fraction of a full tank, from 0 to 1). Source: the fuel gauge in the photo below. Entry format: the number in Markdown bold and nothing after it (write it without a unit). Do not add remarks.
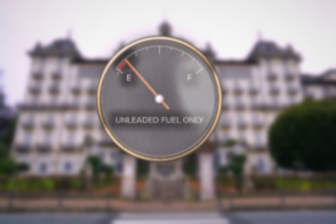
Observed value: **0.125**
